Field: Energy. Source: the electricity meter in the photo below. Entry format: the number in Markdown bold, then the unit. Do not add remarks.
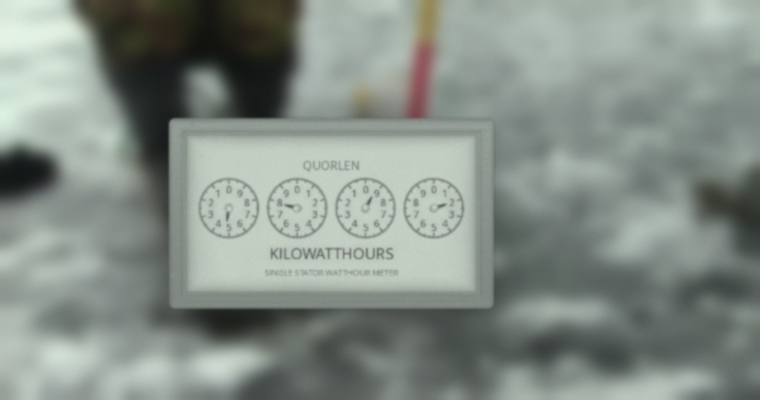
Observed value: **4792** kWh
